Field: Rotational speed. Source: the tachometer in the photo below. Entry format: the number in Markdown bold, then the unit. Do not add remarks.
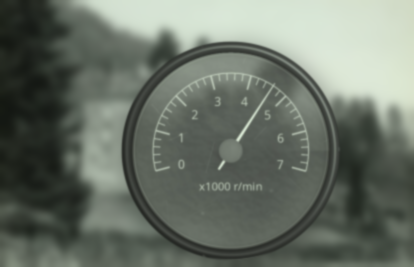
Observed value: **4600** rpm
